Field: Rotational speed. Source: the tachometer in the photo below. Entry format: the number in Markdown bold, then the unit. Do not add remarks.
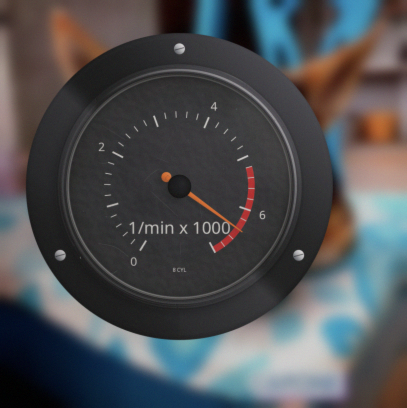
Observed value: **6400** rpm
